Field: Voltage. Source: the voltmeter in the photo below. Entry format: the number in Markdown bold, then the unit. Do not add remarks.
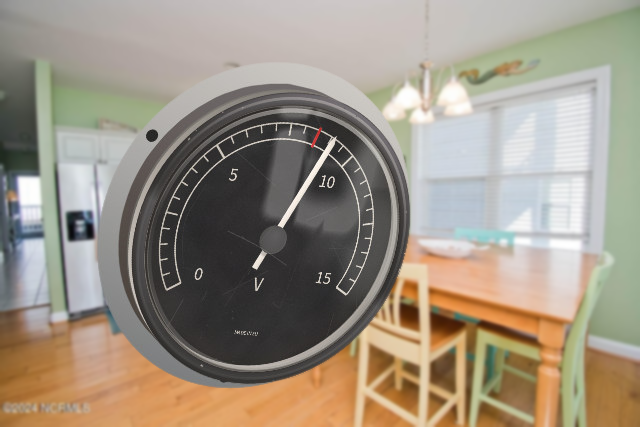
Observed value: **9** V
